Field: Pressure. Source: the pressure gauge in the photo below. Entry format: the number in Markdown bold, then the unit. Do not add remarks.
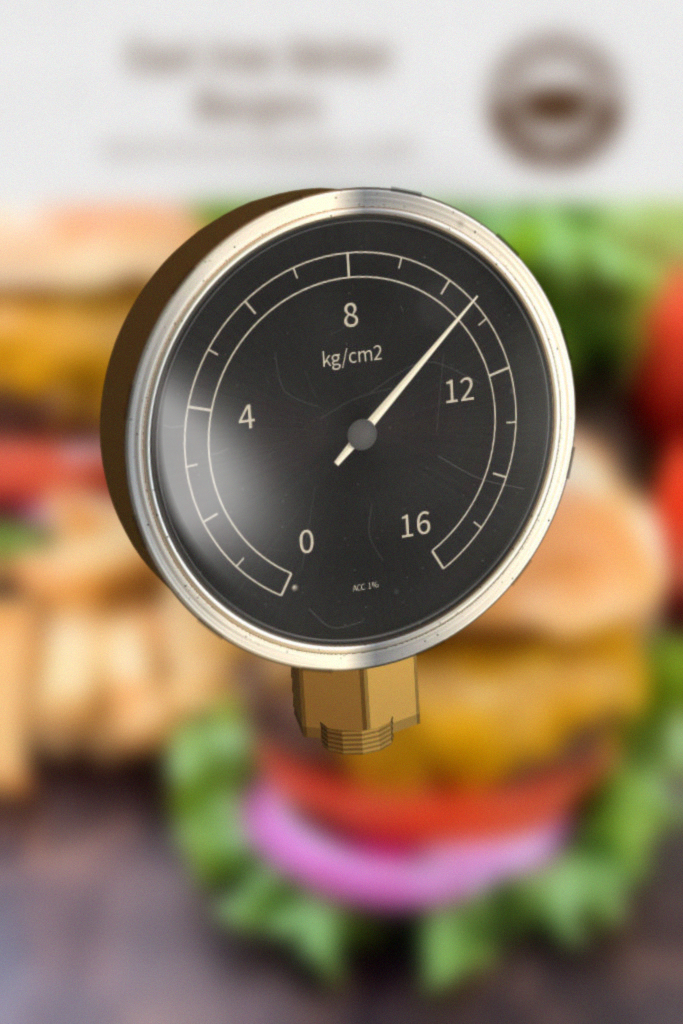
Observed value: **10.5** kg/cm²
